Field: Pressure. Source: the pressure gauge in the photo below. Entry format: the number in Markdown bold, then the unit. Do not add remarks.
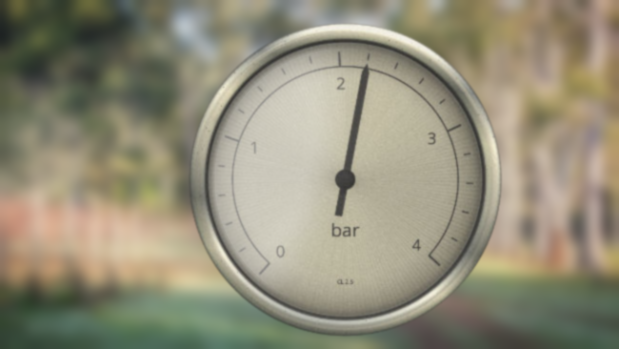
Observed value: **2.2** bar
